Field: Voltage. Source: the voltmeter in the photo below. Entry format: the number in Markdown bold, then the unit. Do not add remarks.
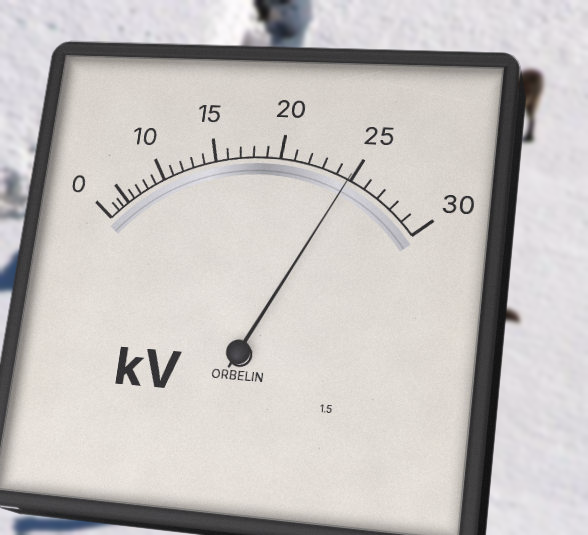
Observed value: **25** kV
